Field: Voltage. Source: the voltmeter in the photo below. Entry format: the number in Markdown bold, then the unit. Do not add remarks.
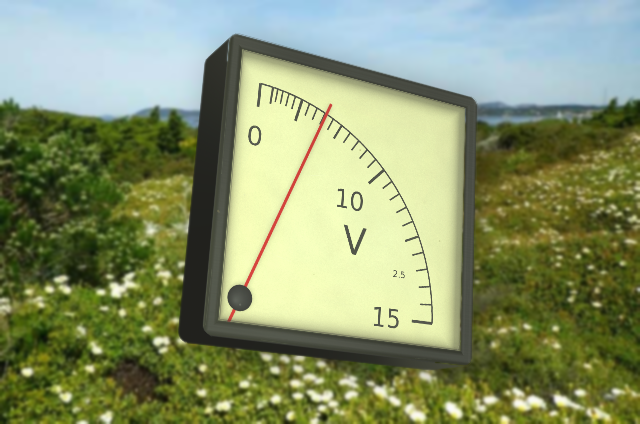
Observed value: **6.5** V
